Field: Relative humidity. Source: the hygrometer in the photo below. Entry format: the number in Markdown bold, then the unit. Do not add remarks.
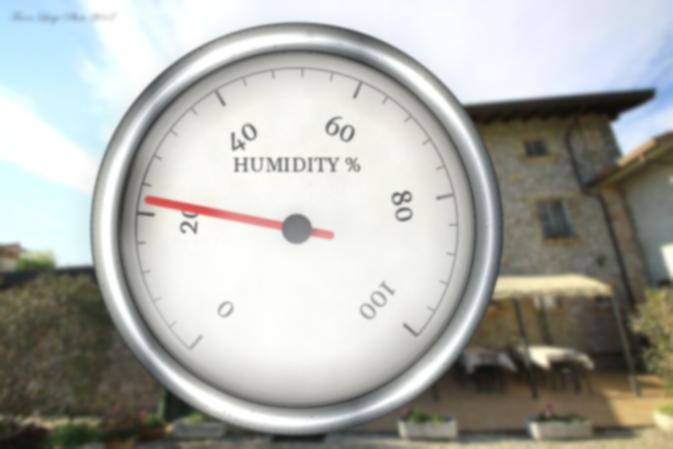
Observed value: **22** %
